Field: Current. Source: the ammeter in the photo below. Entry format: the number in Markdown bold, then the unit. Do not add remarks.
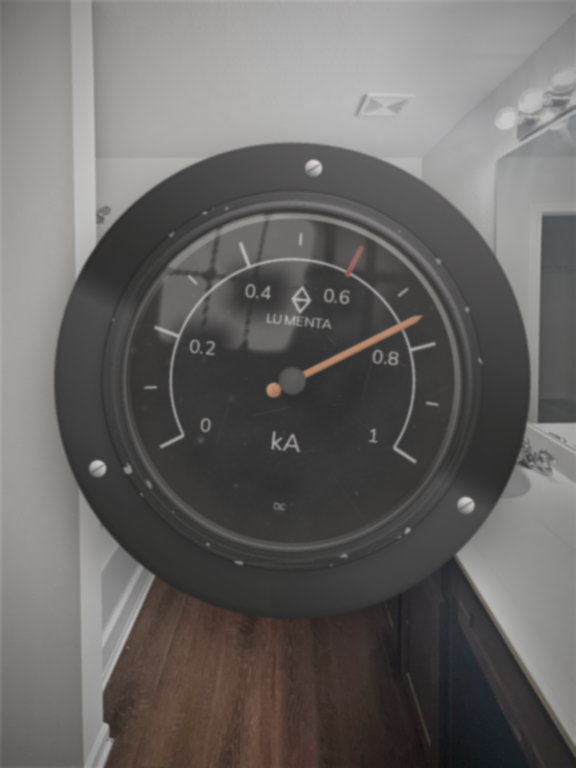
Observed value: **0.75** kA
